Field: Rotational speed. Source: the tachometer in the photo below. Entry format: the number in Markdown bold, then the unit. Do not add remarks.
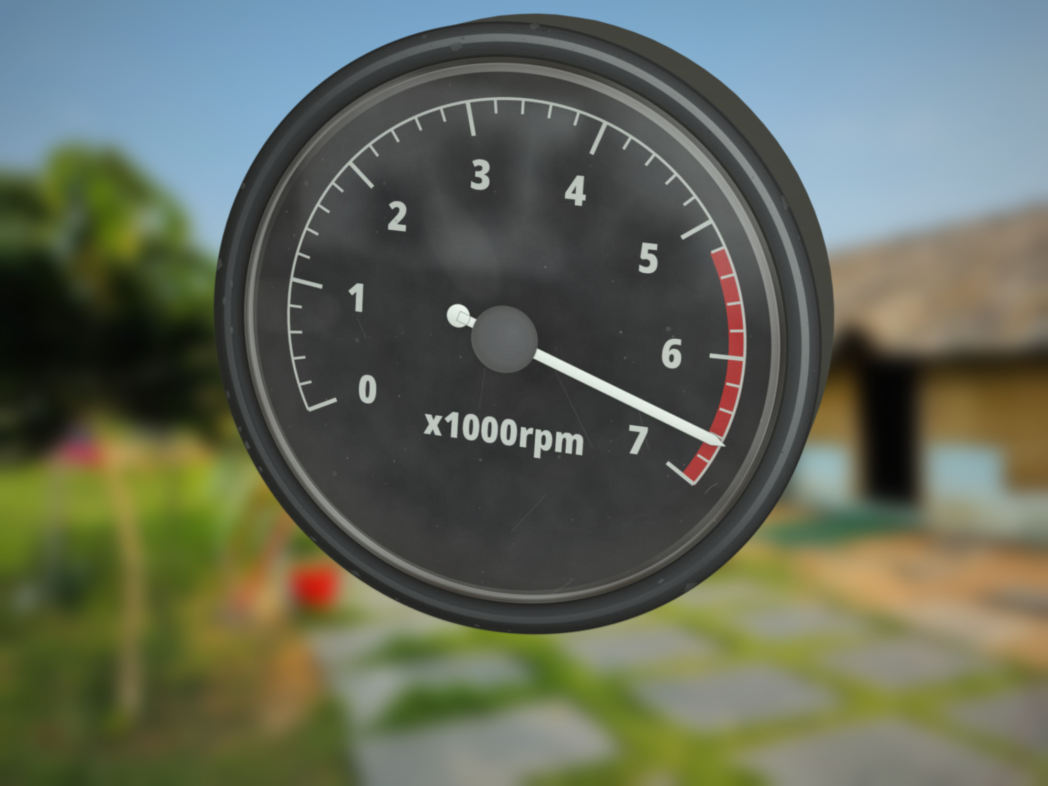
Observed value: **6600** rpm
